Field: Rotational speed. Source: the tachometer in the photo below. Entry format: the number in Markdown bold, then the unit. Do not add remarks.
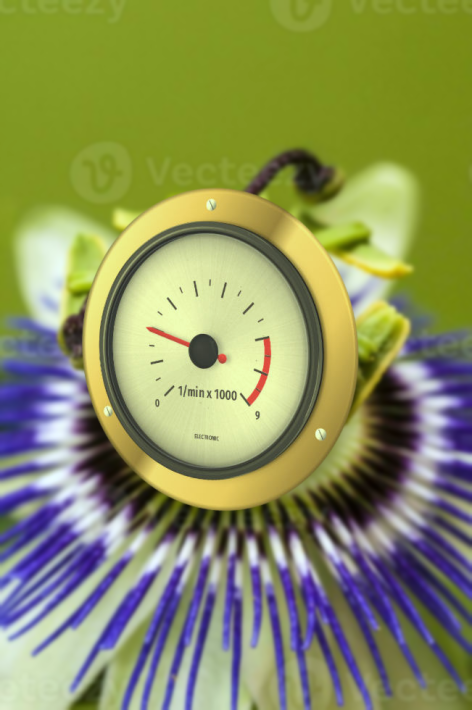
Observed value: **2000** rpm
